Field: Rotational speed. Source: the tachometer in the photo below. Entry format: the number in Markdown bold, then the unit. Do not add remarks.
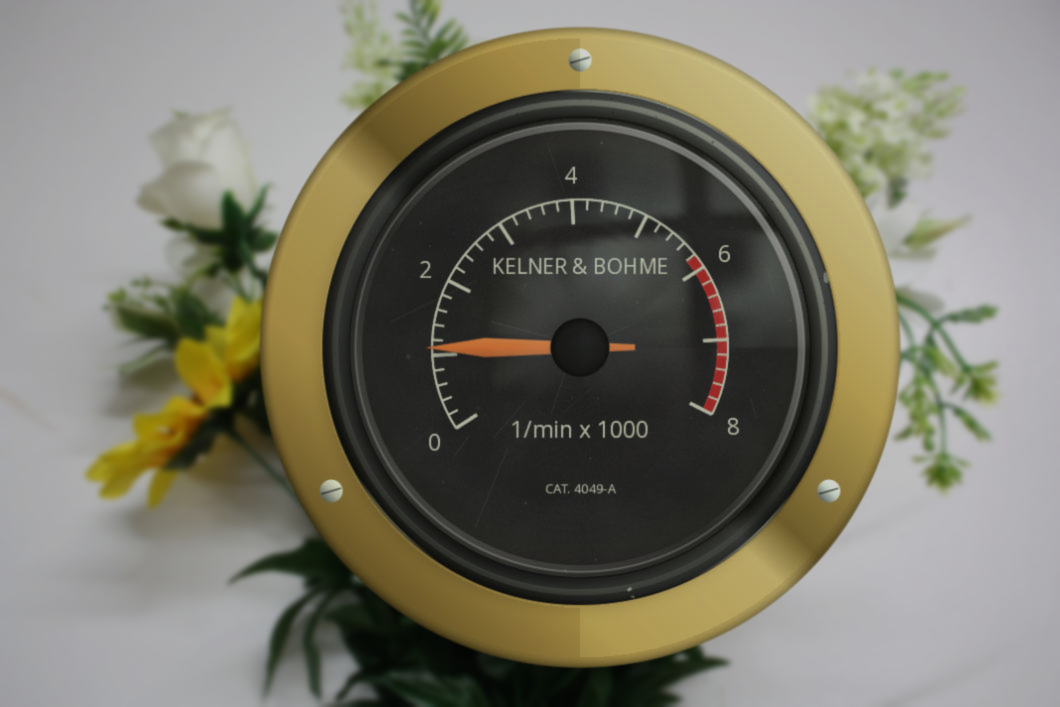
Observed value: **1100** rpm
